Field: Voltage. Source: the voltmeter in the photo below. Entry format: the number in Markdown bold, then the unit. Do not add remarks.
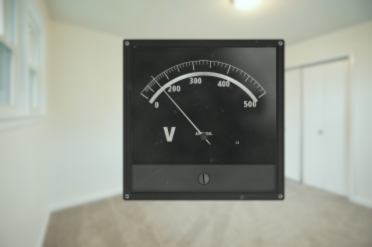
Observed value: **150** V
